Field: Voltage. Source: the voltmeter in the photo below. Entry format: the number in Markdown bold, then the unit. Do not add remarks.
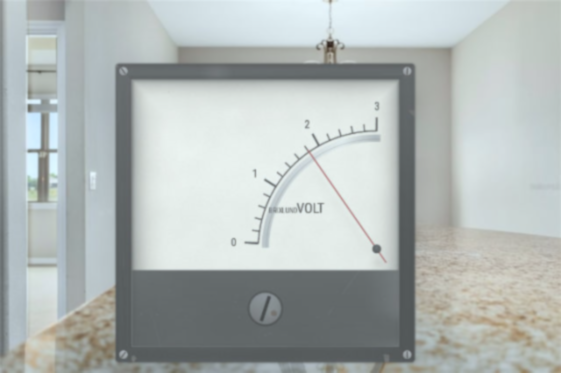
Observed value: **1.8** V
